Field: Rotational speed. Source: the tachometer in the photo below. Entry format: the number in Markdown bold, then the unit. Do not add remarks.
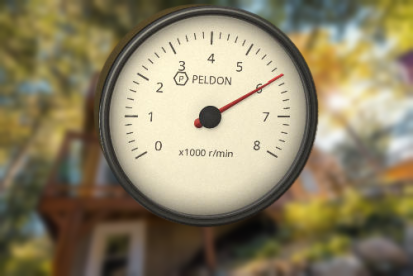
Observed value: **6000** rpm
